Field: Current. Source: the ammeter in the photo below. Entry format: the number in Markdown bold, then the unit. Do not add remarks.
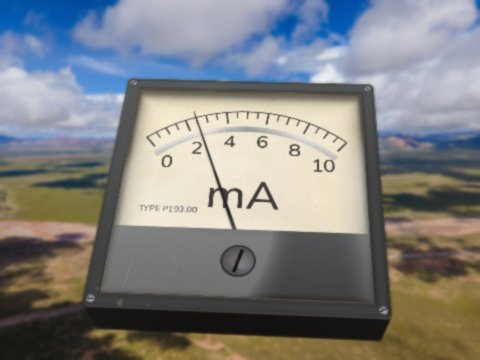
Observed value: **2.5** mA
